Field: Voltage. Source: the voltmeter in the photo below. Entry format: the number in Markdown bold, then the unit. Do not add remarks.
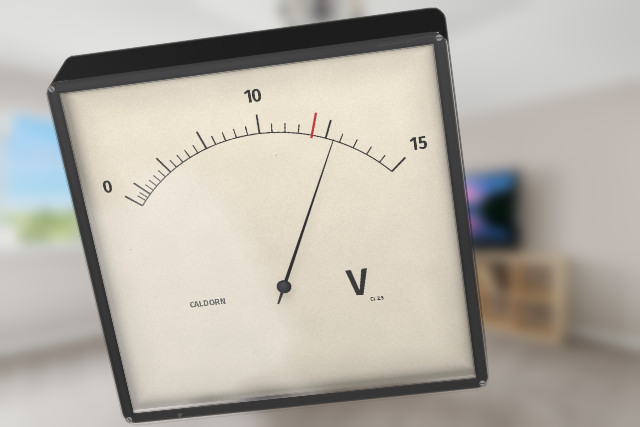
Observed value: **12.75** V
